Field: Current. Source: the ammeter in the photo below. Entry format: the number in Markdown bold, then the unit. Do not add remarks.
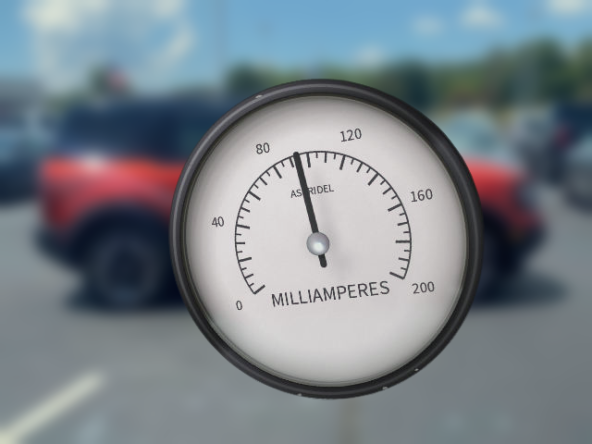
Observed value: **95** mA
